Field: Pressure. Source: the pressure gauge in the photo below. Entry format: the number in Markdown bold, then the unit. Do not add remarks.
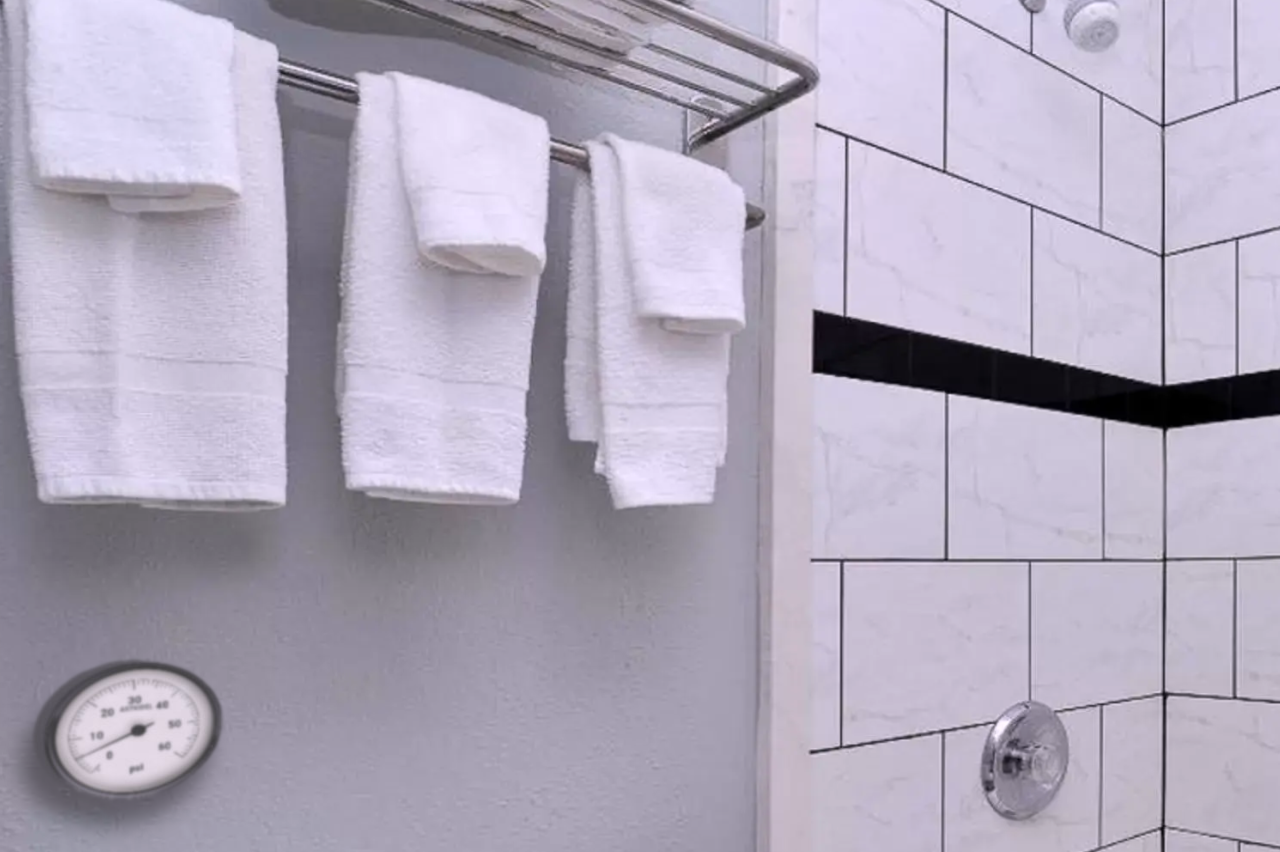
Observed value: **5** psi
